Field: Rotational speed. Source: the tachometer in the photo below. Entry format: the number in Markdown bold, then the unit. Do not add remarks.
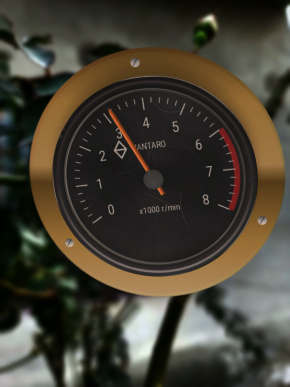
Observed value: **3200** rpm
